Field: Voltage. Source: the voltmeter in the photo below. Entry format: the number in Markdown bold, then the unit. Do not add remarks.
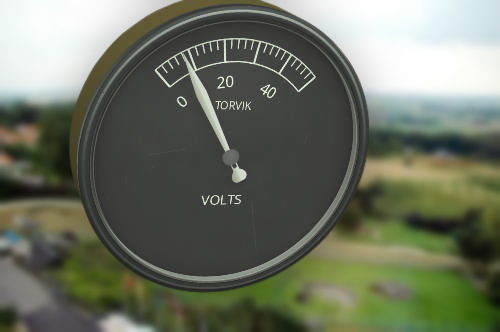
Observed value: **8** V
